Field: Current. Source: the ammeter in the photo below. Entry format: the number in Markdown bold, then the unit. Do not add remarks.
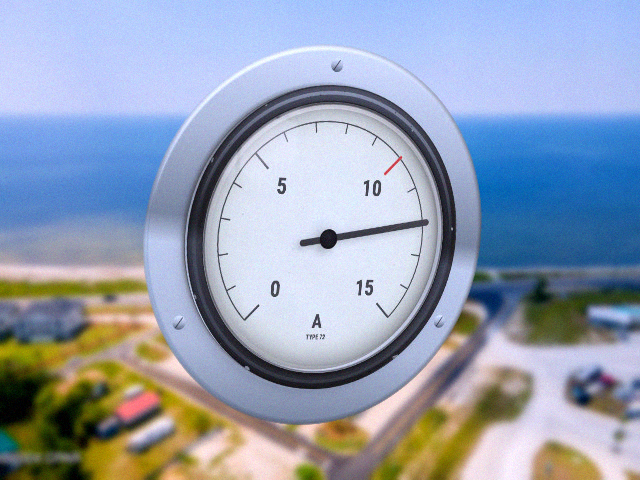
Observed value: **12** A
